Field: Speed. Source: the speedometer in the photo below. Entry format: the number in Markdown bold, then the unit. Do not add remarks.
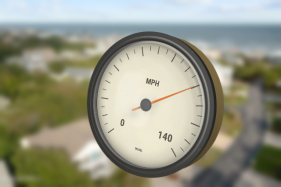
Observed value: **100** mph
